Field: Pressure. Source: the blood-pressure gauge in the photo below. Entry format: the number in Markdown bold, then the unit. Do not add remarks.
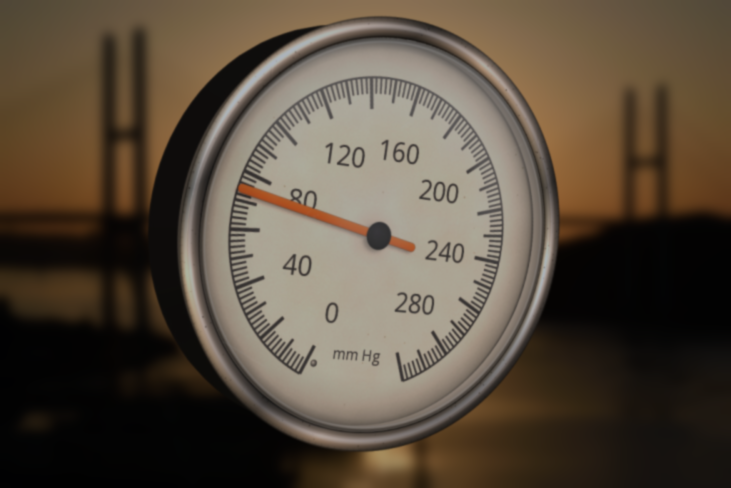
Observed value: **74** mmHg
